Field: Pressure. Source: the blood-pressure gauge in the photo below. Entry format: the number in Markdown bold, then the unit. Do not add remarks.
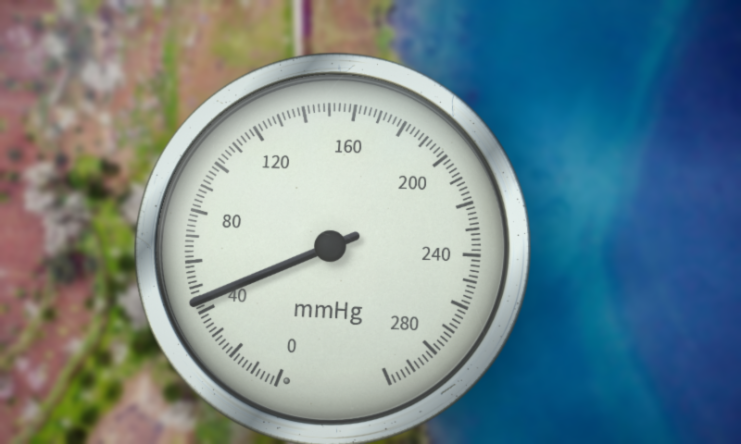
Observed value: **44** mmHg
